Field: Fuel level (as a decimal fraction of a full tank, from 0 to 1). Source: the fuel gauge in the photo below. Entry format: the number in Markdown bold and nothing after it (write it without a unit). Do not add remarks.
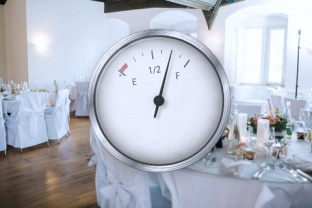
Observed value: **0.75**
